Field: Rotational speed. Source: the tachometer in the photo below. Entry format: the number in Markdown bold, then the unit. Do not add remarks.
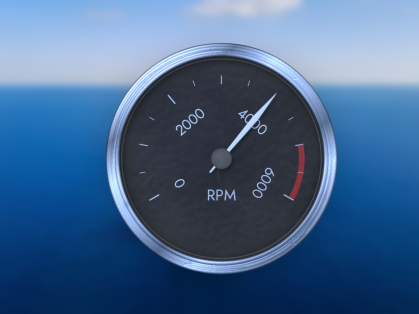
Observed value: **4000** rpm
